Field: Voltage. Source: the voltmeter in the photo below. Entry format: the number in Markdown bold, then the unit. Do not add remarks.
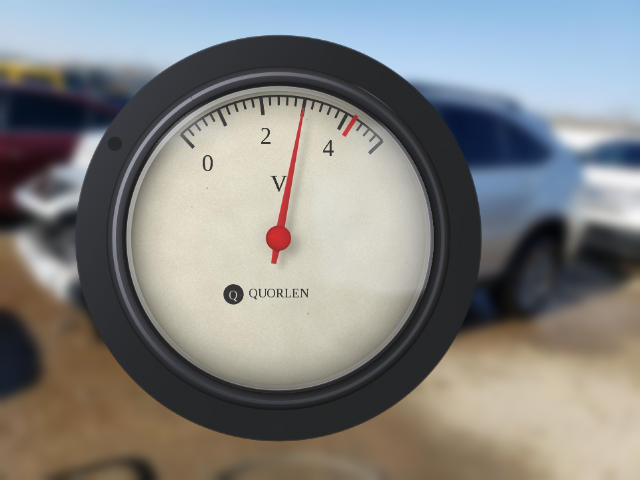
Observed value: **3** V
